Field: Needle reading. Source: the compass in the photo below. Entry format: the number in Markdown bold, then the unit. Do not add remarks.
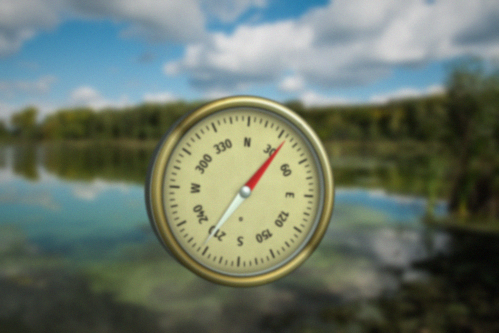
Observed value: **35** °
